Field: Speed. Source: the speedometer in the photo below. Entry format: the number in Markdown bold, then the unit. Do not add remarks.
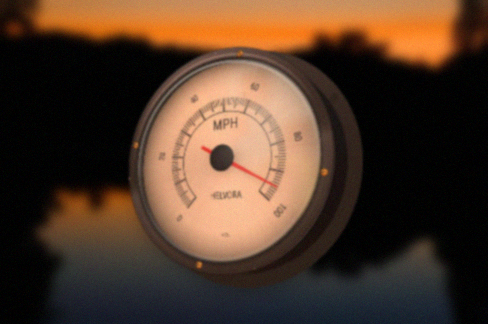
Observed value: **95** mph
